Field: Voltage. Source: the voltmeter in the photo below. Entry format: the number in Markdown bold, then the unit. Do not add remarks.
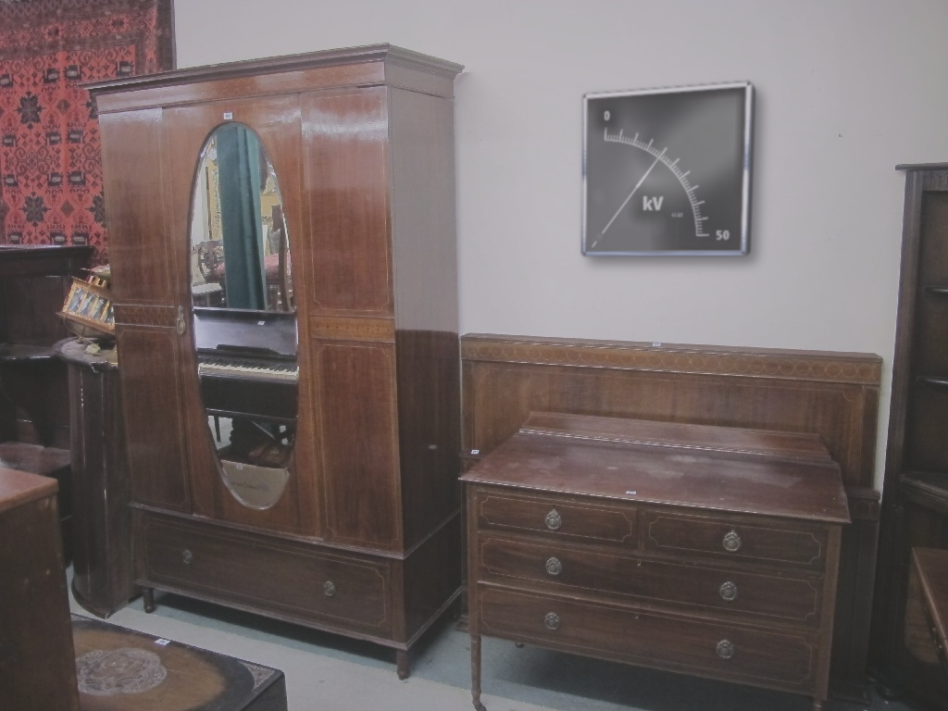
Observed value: **20** kV
